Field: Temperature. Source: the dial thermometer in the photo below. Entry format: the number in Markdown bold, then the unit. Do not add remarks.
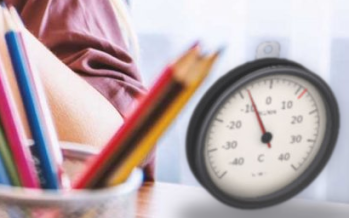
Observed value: **-8** °C
